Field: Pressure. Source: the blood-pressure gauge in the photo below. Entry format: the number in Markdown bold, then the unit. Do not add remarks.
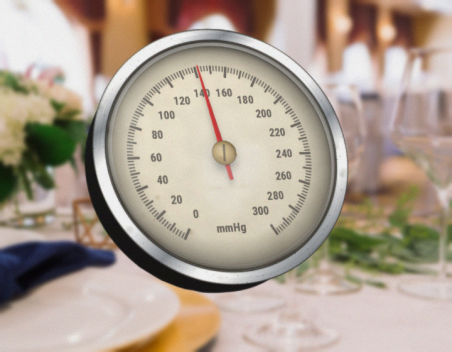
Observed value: **140** mmHg
